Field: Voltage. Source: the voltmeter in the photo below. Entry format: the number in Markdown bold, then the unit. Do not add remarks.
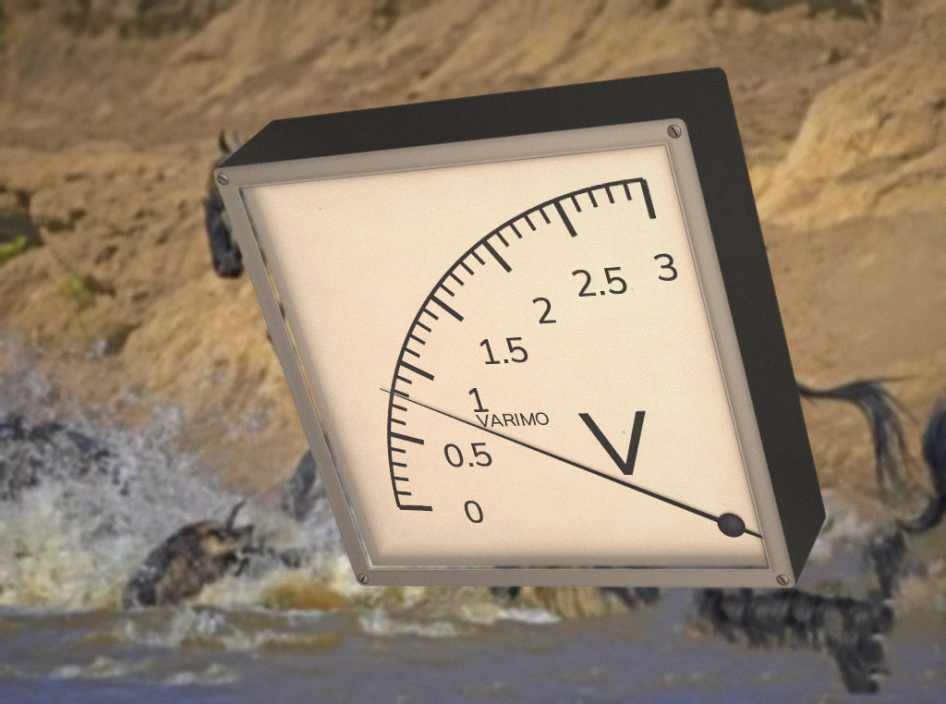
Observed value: **0.8** V
